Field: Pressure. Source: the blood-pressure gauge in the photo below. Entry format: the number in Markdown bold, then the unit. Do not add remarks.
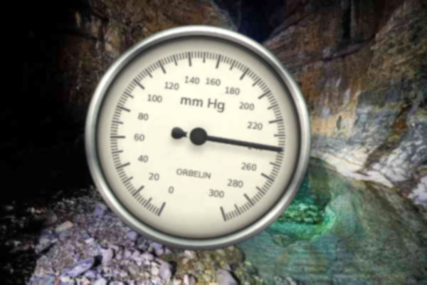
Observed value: **240** mmHg
